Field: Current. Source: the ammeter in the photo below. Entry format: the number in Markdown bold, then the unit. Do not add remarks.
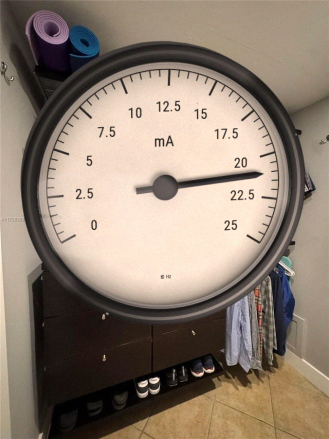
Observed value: **21** mA
